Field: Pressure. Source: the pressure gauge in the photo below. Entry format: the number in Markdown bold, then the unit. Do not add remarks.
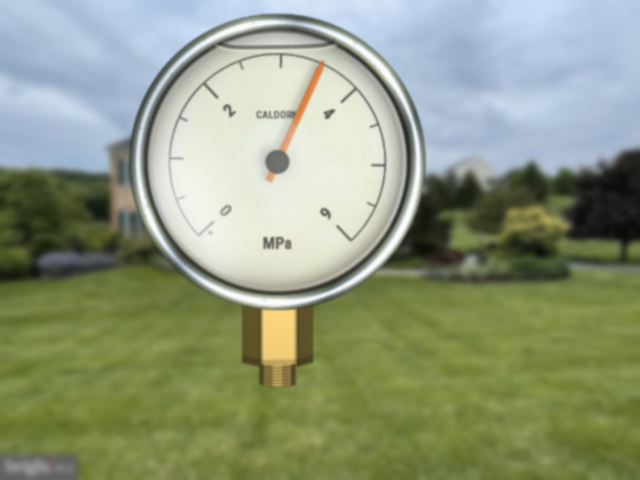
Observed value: **3.5** MPa
